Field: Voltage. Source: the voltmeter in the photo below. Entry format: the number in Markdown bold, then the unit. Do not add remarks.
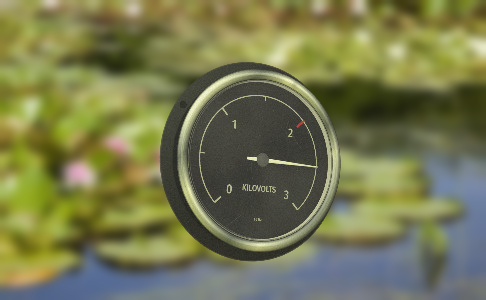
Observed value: **2.5** kV
